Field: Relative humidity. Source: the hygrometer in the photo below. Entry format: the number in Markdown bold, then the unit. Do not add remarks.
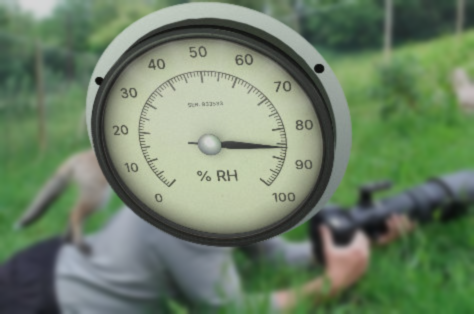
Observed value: **85** %
